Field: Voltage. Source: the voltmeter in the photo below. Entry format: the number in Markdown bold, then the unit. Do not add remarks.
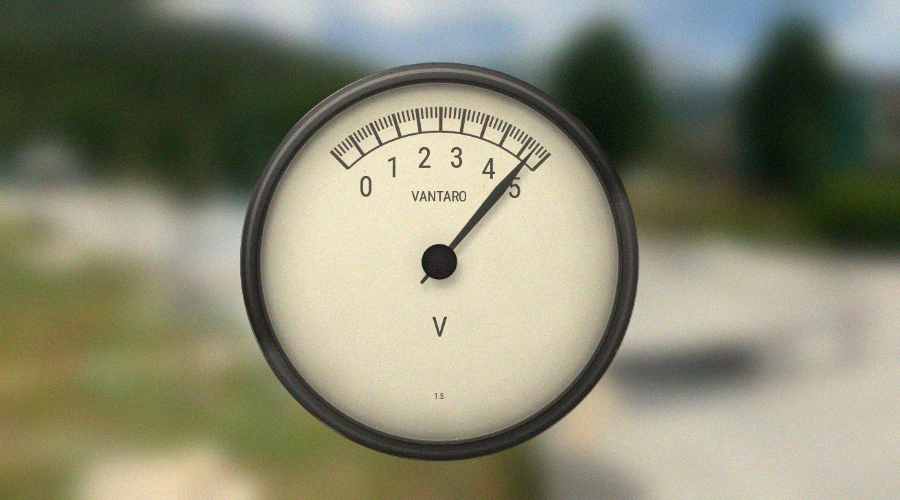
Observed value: **4.7** V
